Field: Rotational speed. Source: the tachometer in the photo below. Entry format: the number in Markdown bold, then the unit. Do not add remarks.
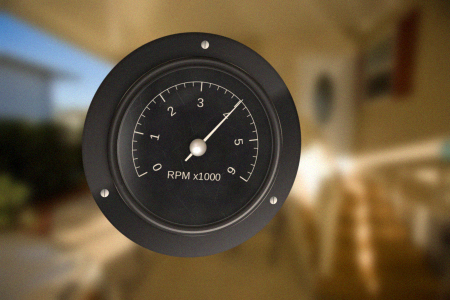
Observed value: **4000** rpm
